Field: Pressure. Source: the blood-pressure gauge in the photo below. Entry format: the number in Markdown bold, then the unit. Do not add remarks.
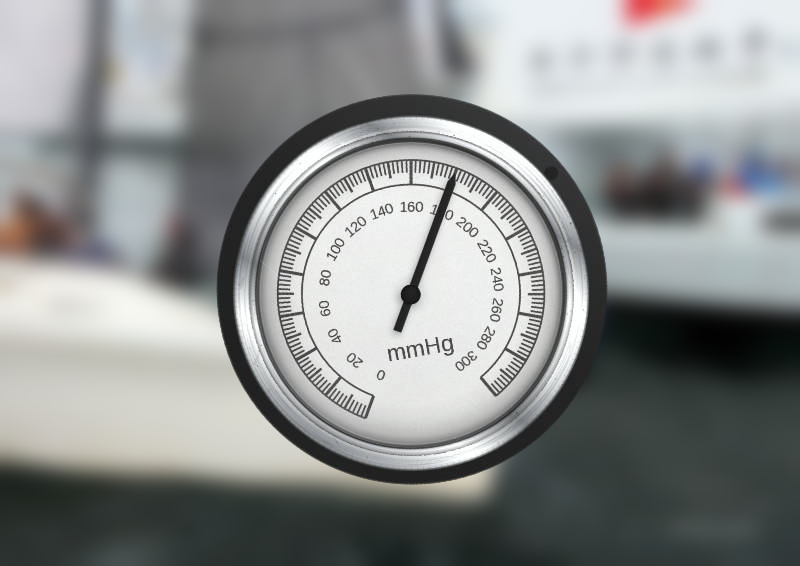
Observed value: **180** mmHg
